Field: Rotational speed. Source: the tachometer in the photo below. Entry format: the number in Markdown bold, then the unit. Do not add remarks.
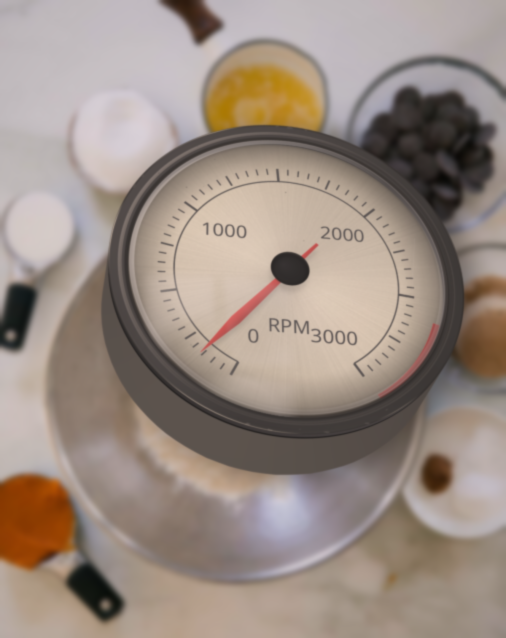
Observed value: **150** rpm
